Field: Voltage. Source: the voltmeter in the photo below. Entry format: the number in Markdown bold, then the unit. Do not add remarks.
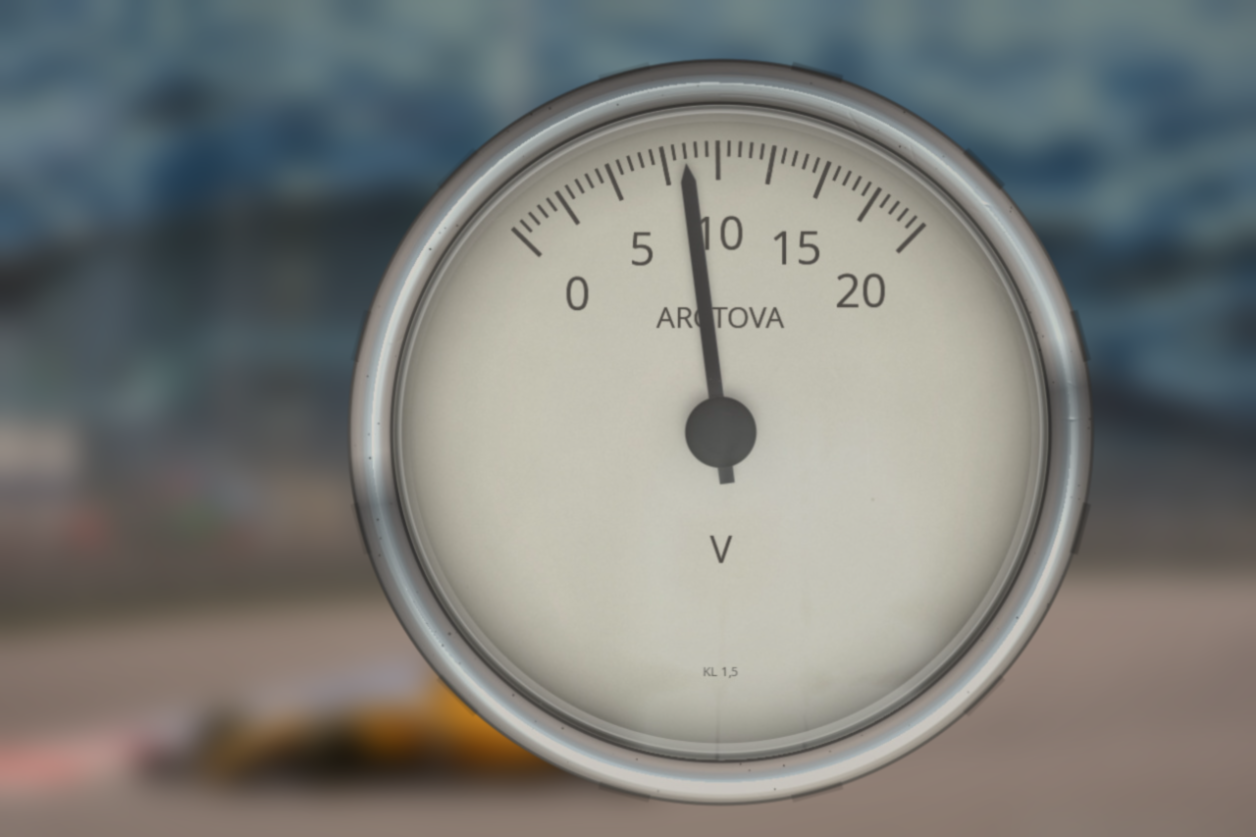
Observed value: **8.5** V
